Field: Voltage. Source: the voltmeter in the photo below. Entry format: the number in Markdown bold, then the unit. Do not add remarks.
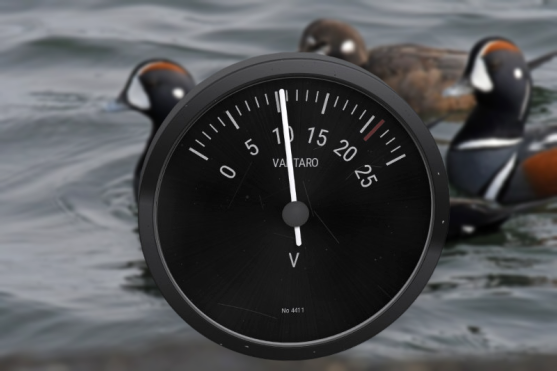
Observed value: **10.5** V
